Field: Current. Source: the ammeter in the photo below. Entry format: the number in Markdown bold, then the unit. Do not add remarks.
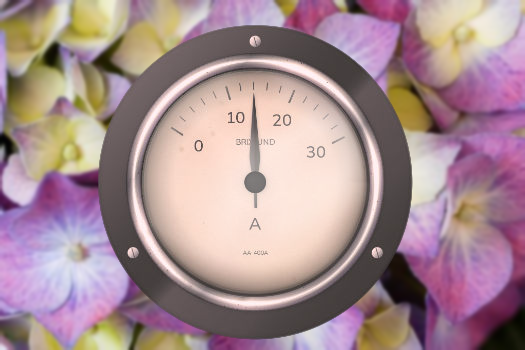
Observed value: **14** A
